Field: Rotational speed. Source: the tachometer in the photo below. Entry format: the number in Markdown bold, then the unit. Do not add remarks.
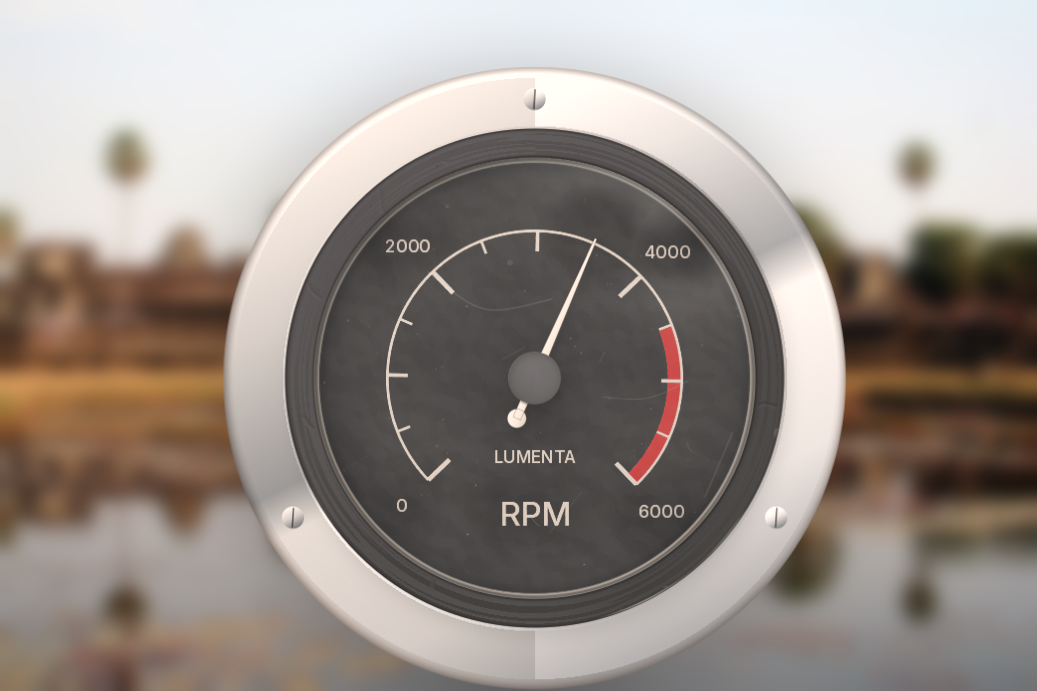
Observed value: **3500** rpm
